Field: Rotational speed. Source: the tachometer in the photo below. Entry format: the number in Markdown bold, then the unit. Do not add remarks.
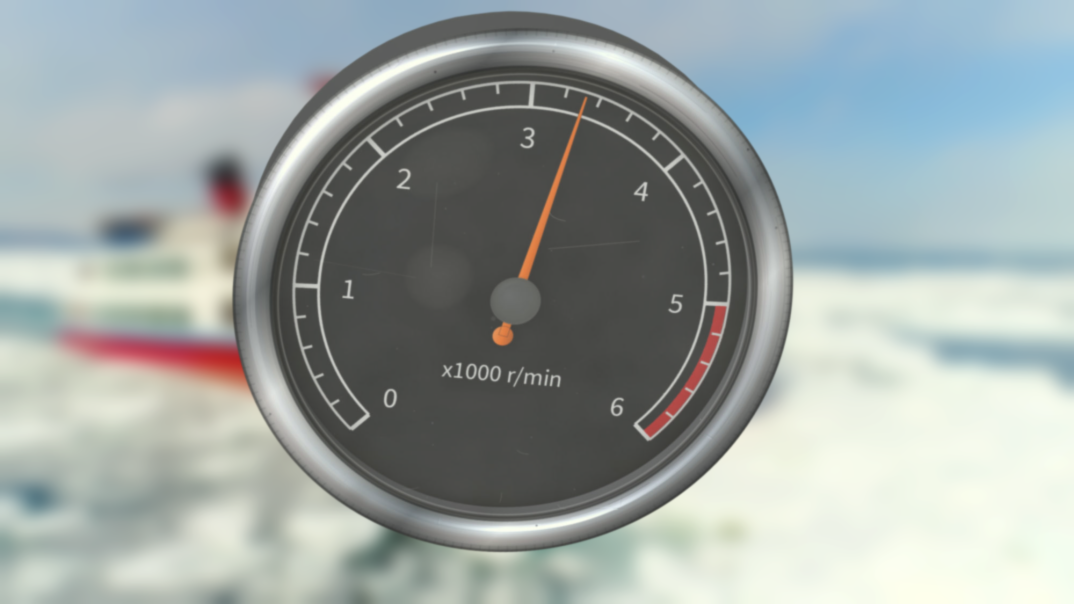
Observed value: **3300** rpm
